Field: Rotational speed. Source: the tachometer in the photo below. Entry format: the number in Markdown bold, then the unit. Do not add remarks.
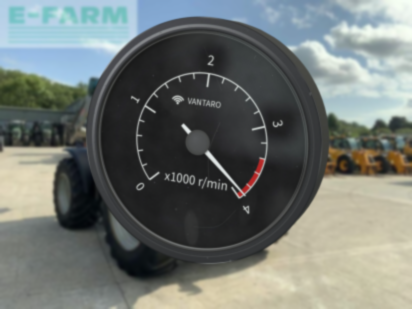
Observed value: **3900** rpm
